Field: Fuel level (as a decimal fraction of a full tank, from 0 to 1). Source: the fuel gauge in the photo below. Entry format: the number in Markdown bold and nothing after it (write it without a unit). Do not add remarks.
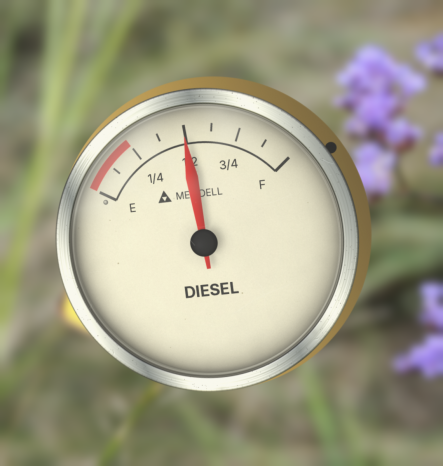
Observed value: **0.5**
